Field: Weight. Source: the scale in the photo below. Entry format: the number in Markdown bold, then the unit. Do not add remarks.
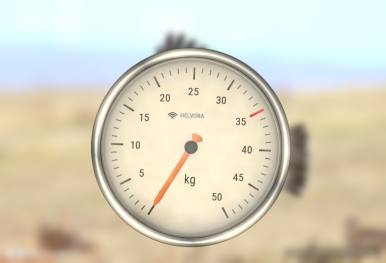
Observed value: **0** kg
